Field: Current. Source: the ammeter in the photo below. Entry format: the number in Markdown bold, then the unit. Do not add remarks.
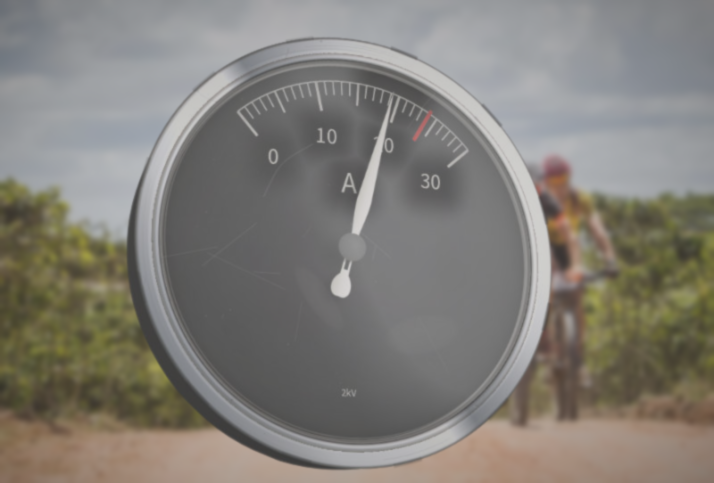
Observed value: **19** A
